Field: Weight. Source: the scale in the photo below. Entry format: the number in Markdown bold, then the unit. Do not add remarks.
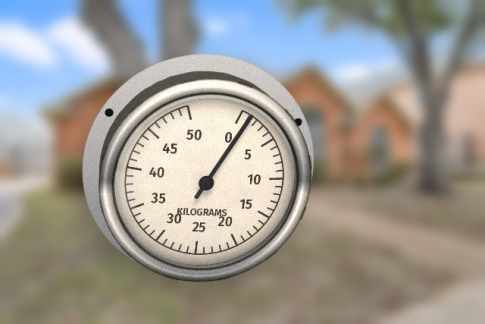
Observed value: **1** kg
